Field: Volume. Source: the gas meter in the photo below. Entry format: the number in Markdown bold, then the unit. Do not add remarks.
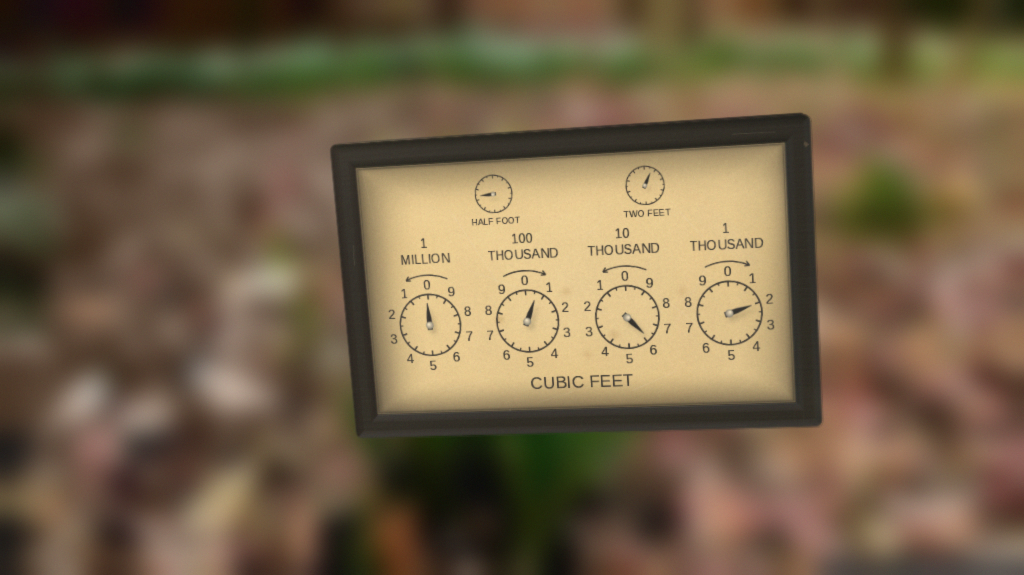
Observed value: **6200** ft³
